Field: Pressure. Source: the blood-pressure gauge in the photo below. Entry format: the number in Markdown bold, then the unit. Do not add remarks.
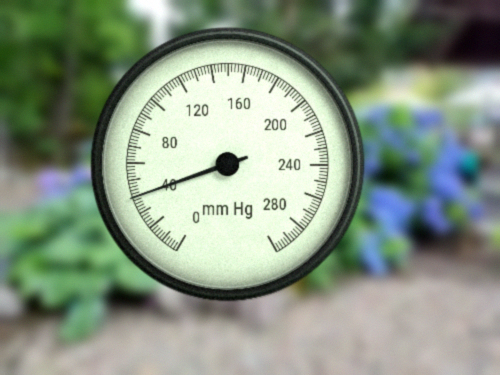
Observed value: **40** mmHg
